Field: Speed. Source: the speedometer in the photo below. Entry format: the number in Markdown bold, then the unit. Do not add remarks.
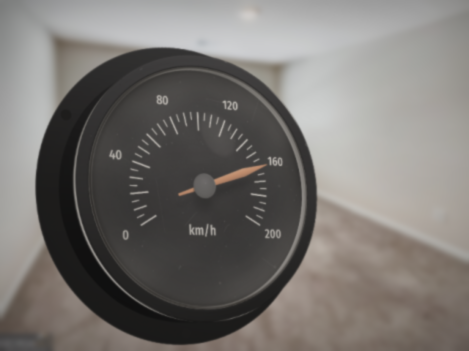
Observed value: **160** km/h
